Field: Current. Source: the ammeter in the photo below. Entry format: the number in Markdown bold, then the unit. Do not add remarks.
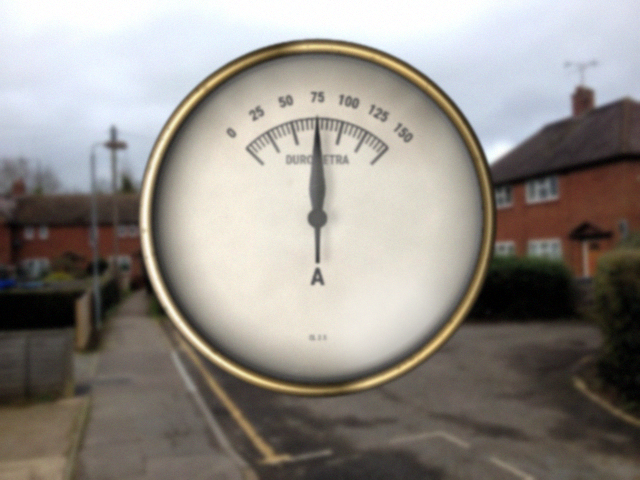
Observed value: **75** A
